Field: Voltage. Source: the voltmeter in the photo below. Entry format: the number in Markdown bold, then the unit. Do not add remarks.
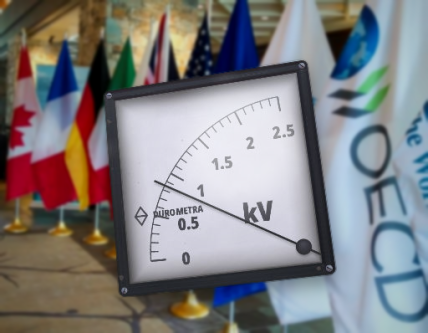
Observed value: **0.85** kV
